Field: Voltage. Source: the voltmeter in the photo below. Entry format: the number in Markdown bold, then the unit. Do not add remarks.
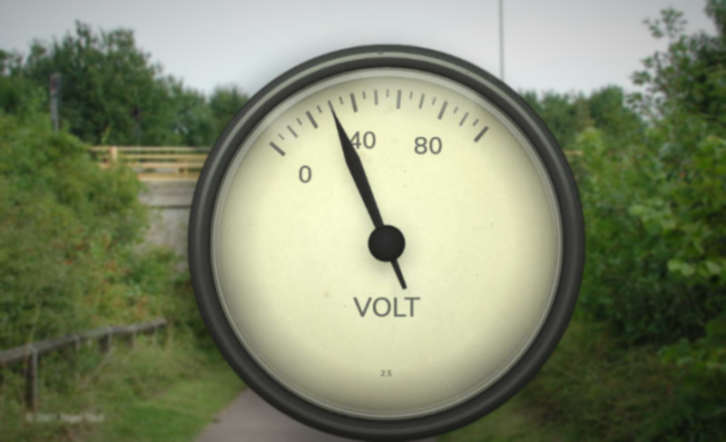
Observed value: **30** V
